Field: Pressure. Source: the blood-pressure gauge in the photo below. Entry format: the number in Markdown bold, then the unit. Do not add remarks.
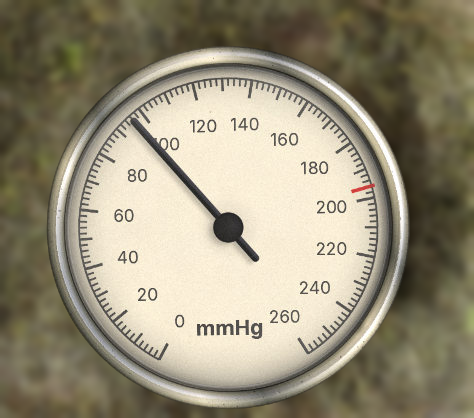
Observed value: **96** mmHg
